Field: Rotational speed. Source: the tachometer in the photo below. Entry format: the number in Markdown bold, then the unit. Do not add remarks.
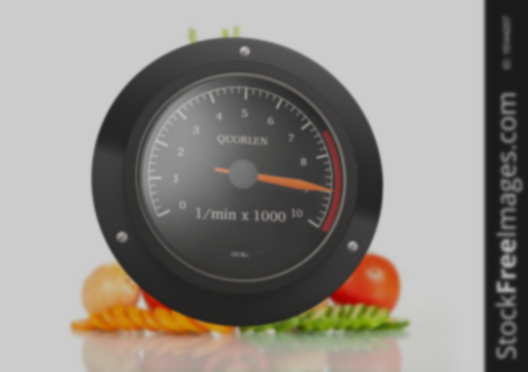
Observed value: **9000** rpm
